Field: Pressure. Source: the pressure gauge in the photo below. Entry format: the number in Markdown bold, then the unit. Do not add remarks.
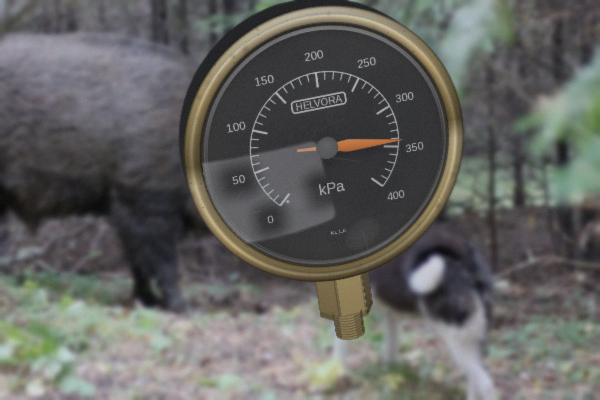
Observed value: **340** kPa
